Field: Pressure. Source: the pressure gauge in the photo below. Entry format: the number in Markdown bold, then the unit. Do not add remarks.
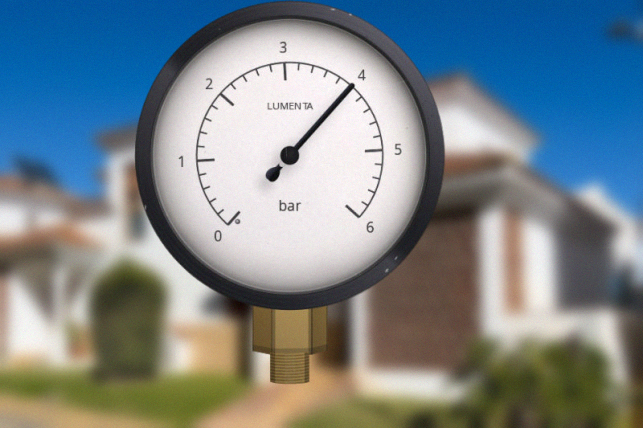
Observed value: **4** bar
